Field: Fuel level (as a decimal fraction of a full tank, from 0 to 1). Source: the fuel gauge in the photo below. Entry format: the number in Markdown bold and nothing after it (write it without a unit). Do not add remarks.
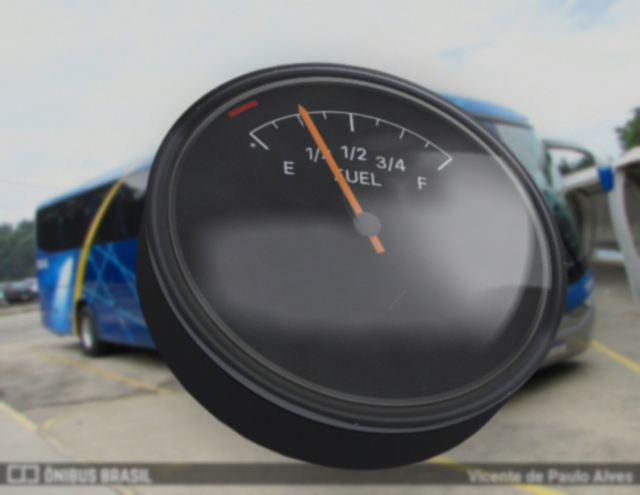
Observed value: **0.25**
